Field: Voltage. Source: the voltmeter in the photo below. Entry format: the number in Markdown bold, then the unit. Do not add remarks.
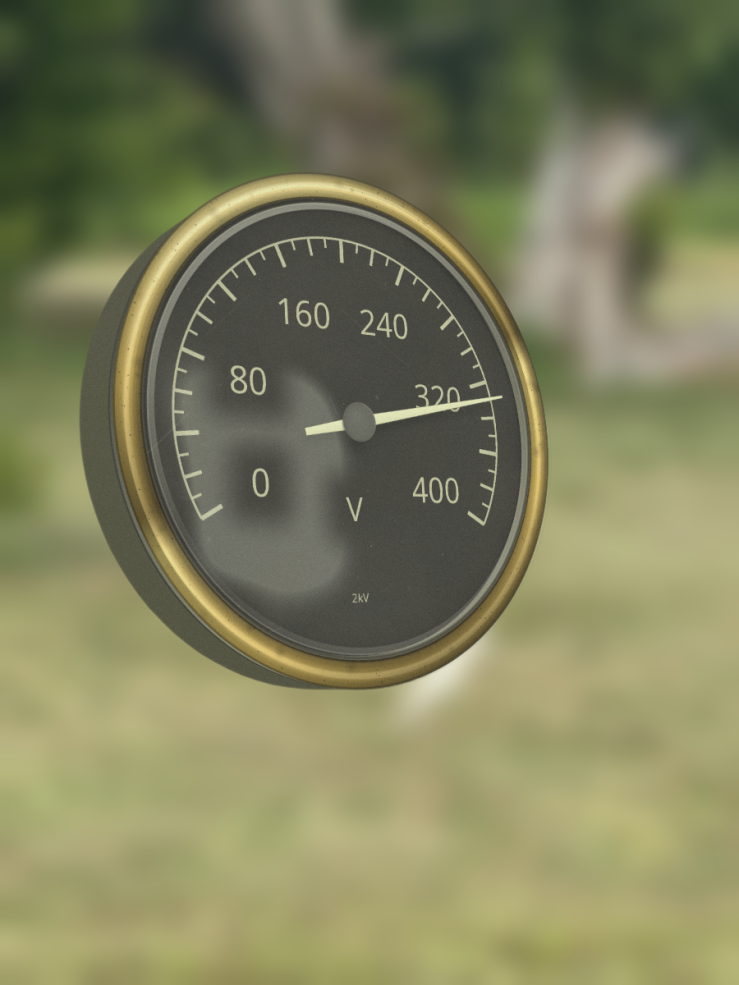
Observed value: **330** V
